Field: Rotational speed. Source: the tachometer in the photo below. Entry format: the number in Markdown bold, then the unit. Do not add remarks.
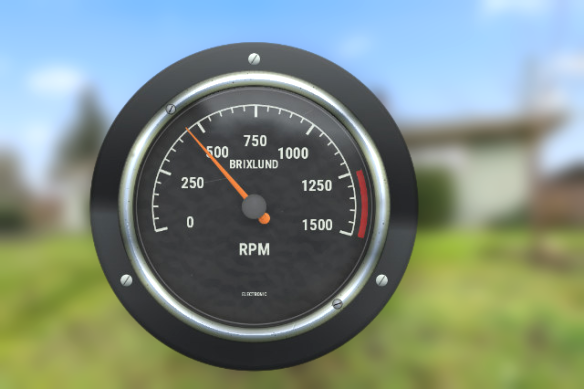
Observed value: **450** rpm
